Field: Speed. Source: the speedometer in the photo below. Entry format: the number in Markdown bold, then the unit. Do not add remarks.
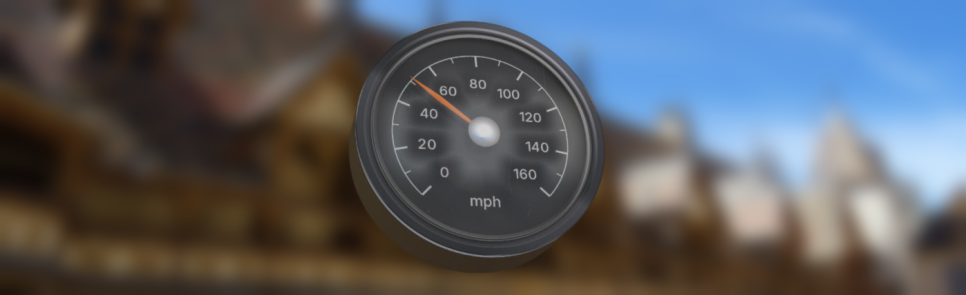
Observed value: **50** mph
